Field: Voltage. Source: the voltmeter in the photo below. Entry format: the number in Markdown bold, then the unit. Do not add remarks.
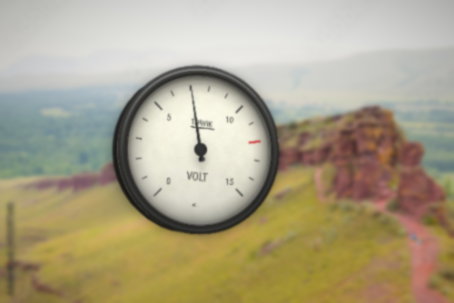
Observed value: **7** V
